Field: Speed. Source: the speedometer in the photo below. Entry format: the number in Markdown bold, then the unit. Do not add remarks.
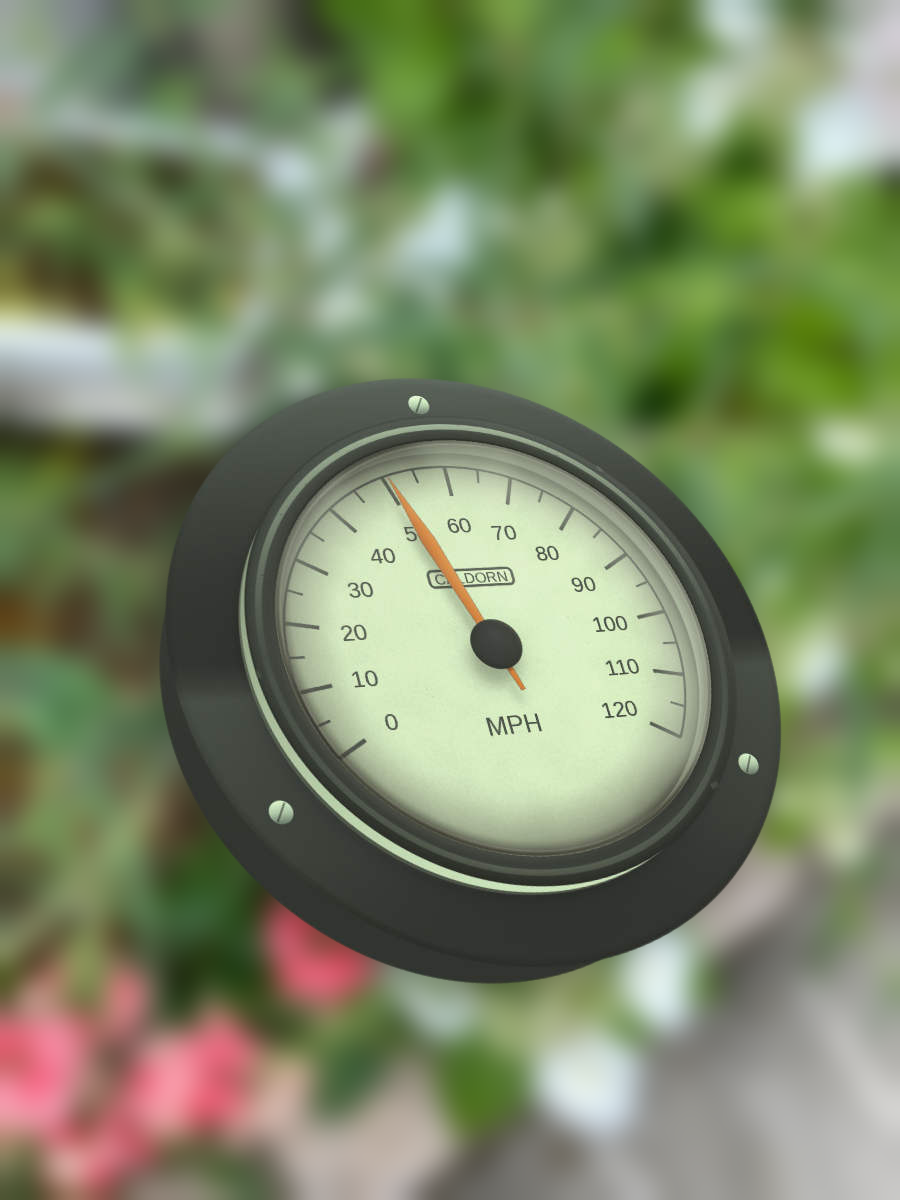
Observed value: **50** mph
